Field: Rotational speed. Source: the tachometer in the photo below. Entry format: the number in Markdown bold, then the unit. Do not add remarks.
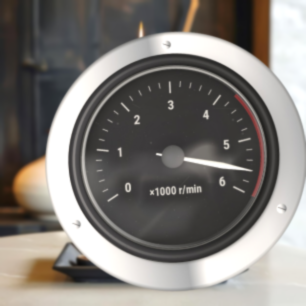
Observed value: **5600** rpm
